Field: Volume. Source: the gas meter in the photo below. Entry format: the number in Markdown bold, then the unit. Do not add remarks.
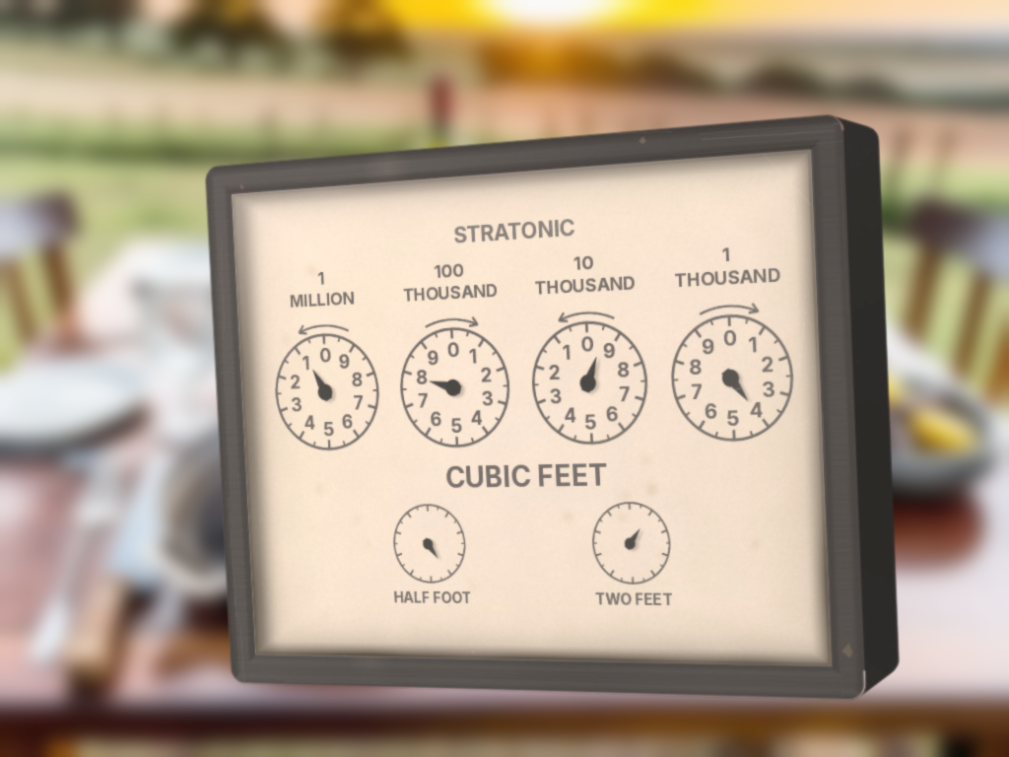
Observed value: **79400** ft³
